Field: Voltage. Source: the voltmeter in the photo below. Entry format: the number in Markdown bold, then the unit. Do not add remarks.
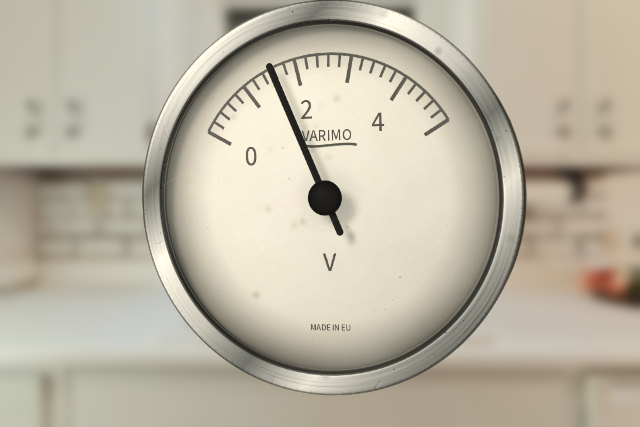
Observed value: **1.6** V
